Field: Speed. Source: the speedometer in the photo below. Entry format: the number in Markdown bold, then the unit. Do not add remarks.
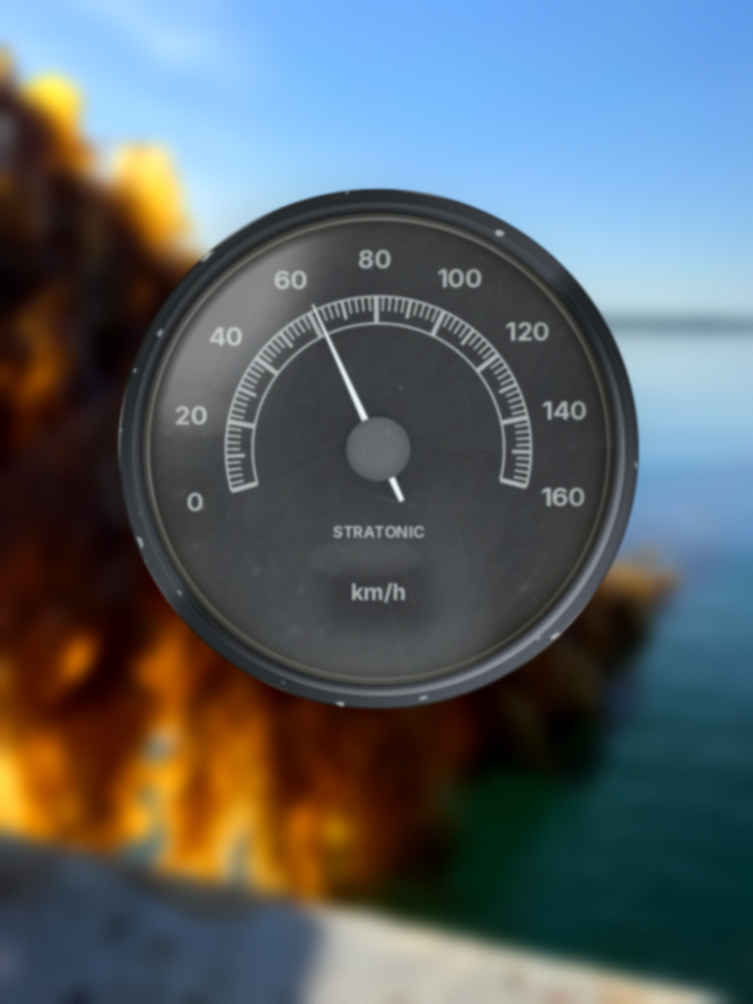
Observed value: **62** km/h
